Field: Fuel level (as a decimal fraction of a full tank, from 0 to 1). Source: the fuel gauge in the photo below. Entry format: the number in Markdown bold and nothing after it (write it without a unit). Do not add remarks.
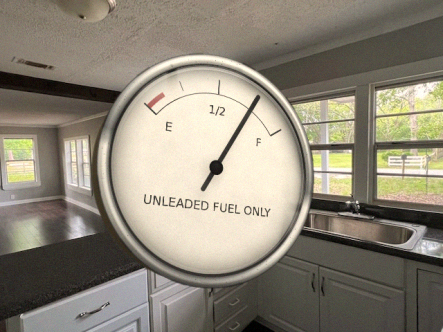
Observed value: **0.75**
